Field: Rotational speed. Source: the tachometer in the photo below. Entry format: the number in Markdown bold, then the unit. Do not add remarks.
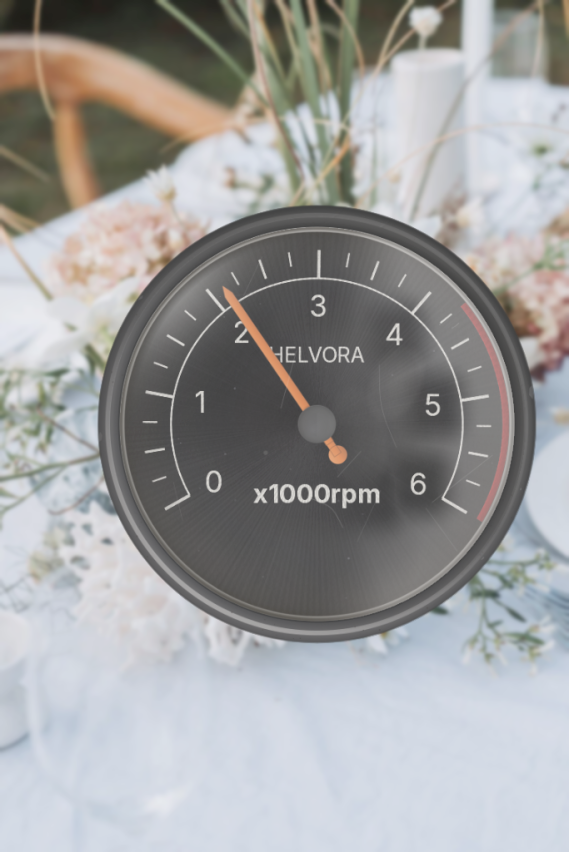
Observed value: **2125** rpm
